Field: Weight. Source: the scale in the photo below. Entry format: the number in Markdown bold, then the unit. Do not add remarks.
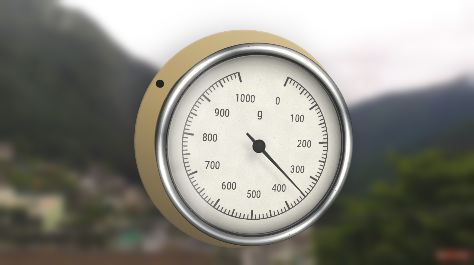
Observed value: **350** g
